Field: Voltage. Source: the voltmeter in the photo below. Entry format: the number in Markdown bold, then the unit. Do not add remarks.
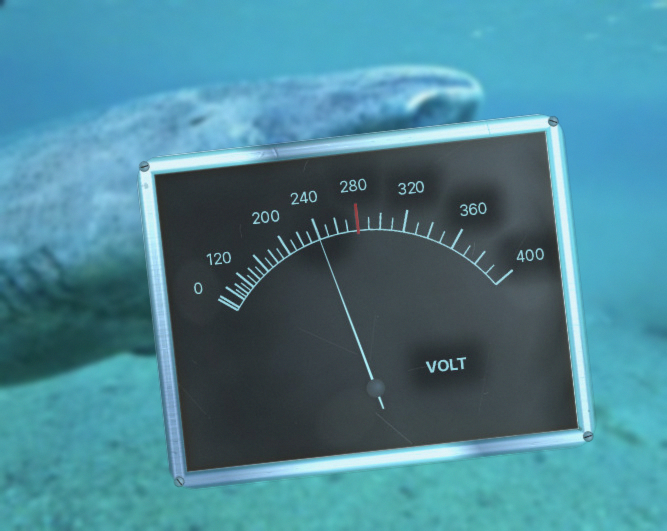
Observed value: **240** V
